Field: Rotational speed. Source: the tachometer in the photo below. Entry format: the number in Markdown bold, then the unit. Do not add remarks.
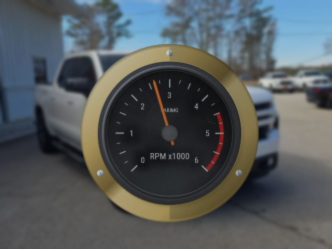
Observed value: **2625** rpm
